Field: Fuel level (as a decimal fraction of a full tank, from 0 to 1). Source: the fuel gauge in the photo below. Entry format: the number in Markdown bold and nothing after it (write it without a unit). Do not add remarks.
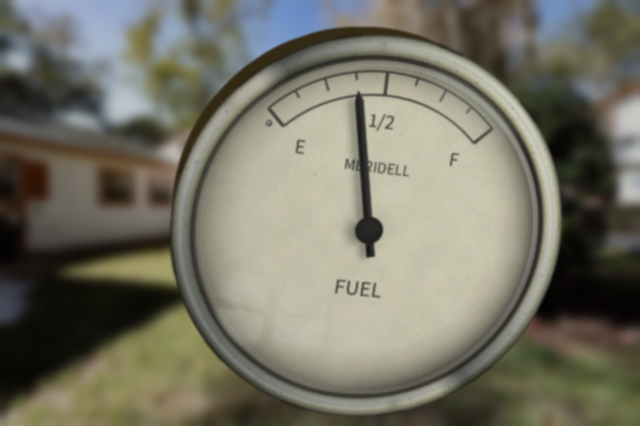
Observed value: **0.375**
